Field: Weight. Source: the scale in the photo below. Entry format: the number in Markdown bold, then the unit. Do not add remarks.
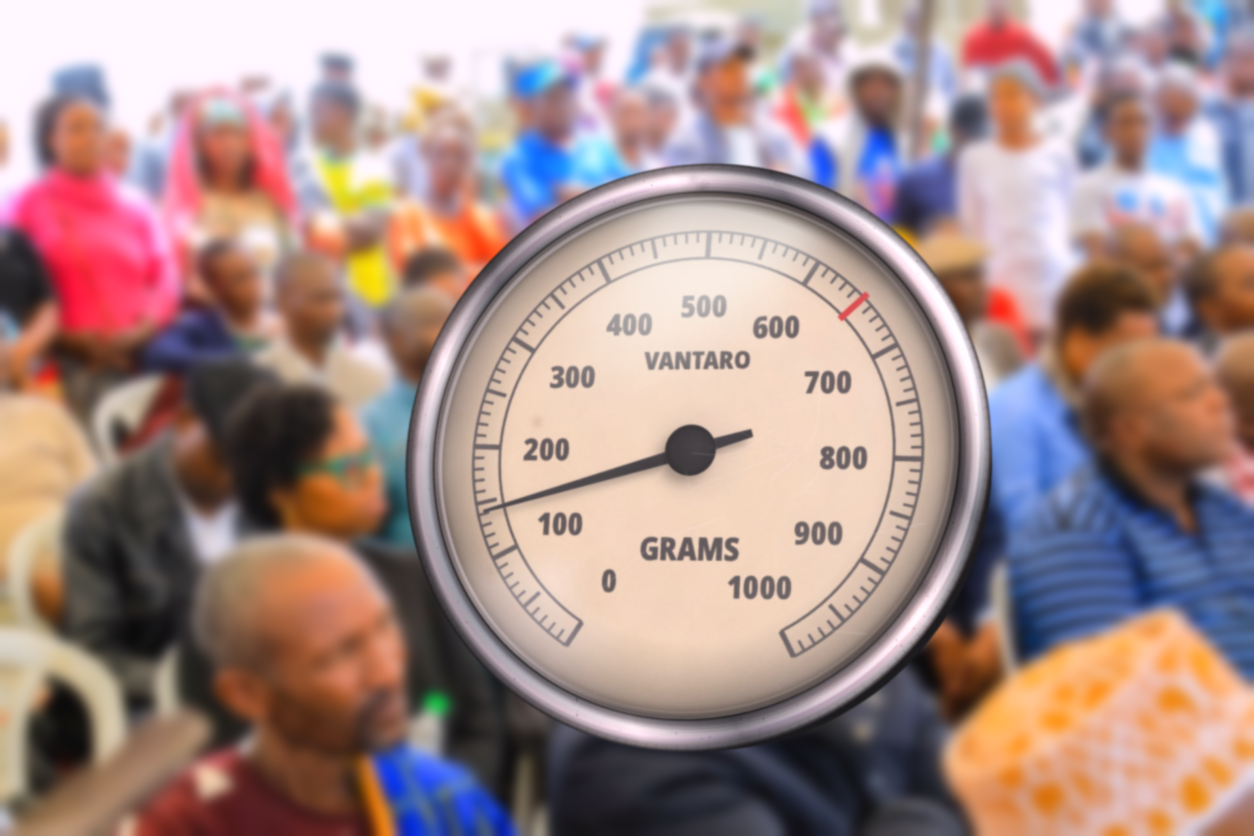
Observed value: **140** g
